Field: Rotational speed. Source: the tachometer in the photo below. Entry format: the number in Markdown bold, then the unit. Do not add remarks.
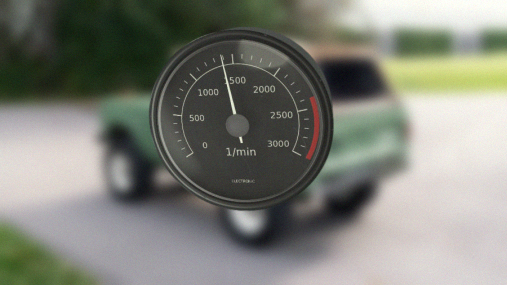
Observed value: **1400** rpm
